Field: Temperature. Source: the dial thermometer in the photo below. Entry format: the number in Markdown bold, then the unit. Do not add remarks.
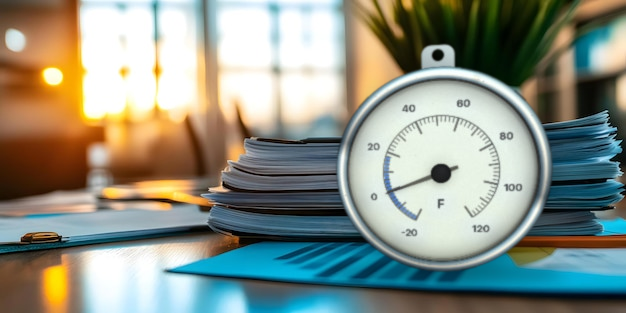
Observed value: **0** °F
